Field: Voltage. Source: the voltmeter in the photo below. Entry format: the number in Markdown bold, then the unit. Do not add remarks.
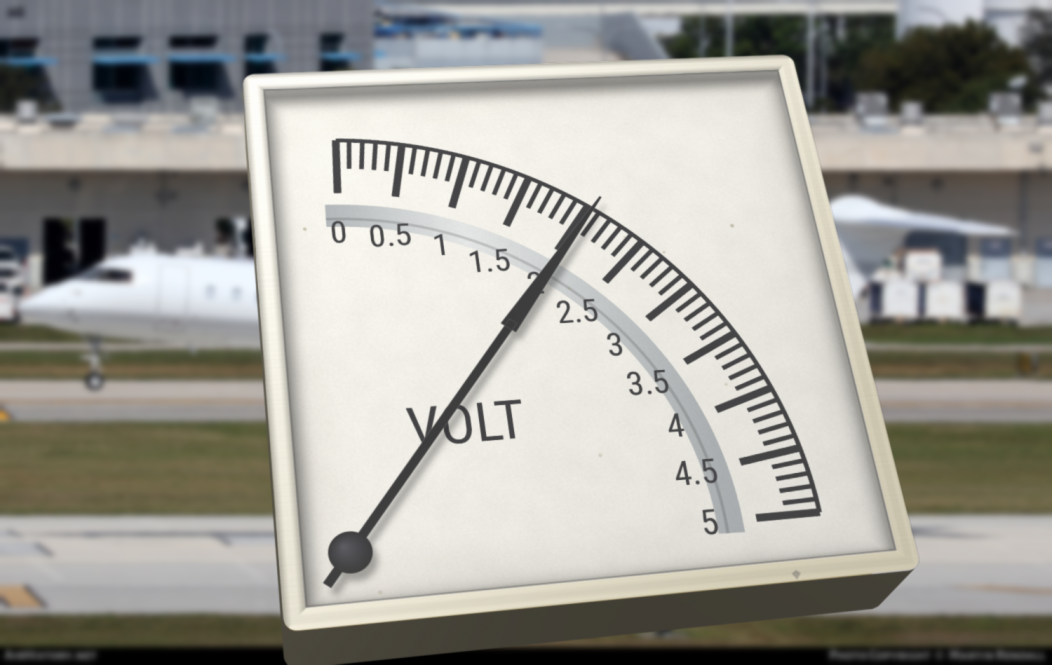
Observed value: **2.05** V
